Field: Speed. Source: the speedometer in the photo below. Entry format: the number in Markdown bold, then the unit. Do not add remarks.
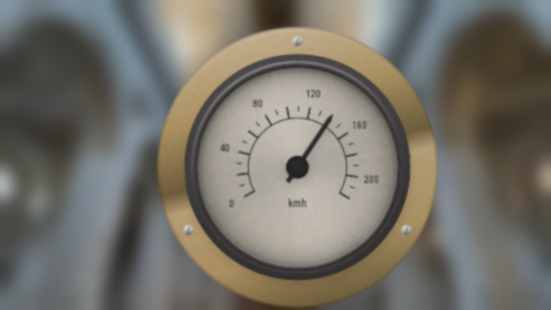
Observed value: **140** km/h
